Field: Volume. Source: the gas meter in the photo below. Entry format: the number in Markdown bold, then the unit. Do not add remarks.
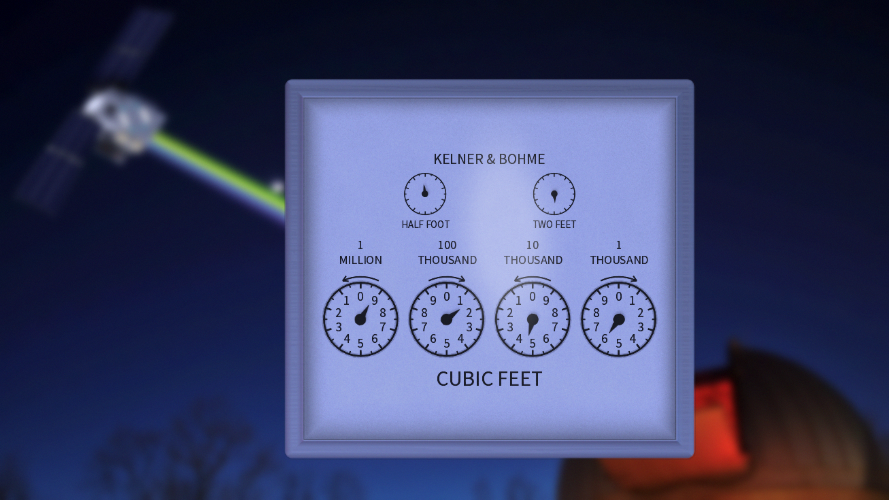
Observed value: **914600** ft³
